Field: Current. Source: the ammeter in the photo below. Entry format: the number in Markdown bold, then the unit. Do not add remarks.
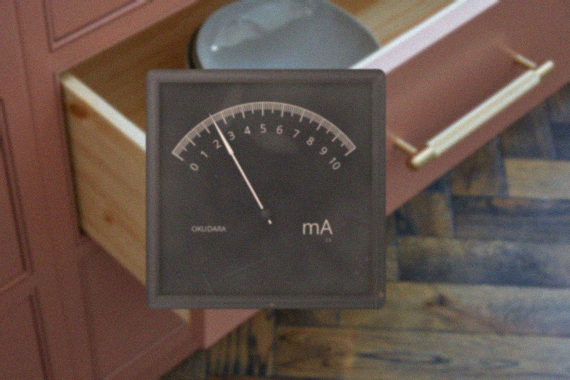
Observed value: **2.5** mA
